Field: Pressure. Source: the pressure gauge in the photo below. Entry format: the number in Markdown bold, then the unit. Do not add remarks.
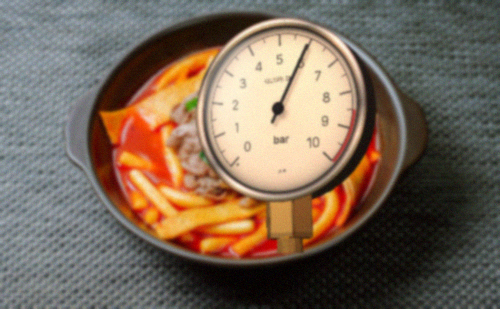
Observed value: **6** bar
